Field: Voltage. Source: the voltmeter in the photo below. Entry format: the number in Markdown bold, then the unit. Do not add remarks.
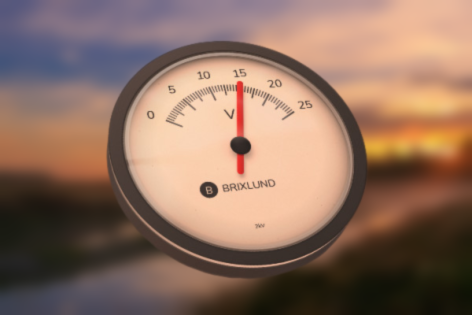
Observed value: **15** V
